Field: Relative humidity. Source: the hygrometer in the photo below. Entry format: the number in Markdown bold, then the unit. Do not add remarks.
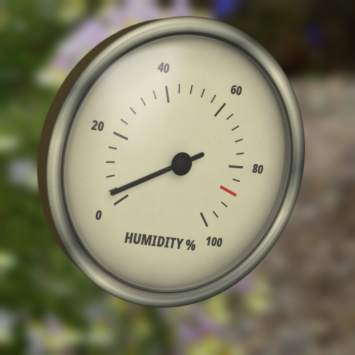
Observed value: **4** %
